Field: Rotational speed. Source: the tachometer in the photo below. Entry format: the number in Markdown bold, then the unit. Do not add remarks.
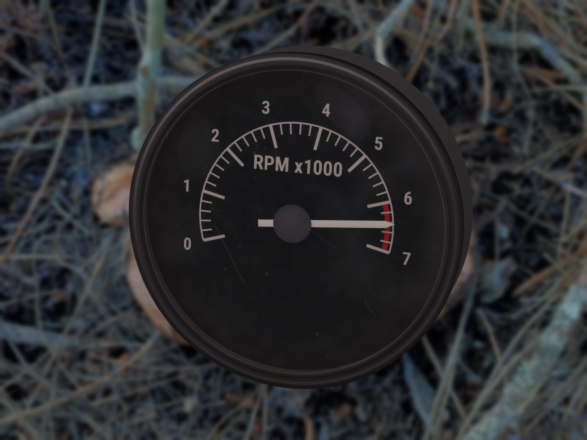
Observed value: **6400** rpm
